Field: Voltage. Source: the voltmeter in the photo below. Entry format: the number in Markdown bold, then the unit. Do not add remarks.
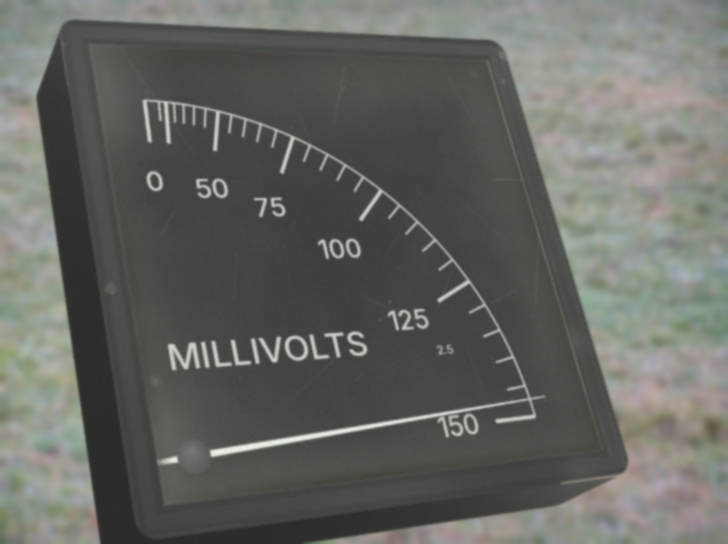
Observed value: **147.5** mV
